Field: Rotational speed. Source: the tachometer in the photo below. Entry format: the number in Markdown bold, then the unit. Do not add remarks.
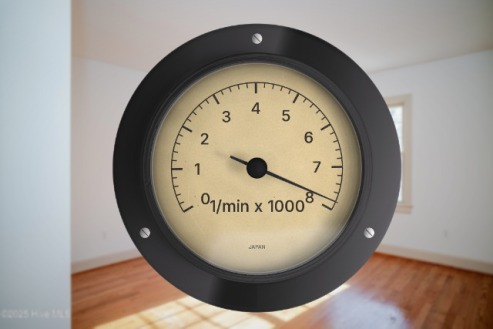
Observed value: **7800** rpm
